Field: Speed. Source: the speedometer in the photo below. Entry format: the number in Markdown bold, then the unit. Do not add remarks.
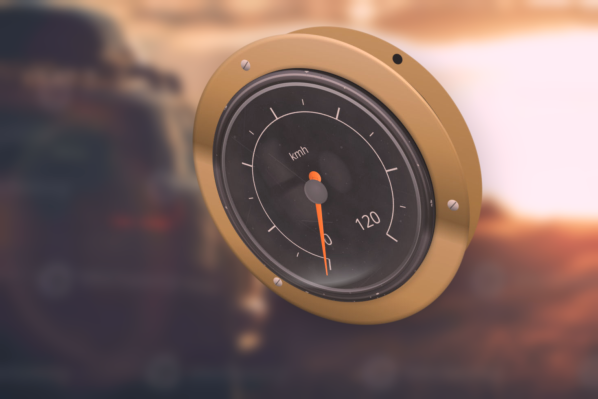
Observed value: **0** km/h
